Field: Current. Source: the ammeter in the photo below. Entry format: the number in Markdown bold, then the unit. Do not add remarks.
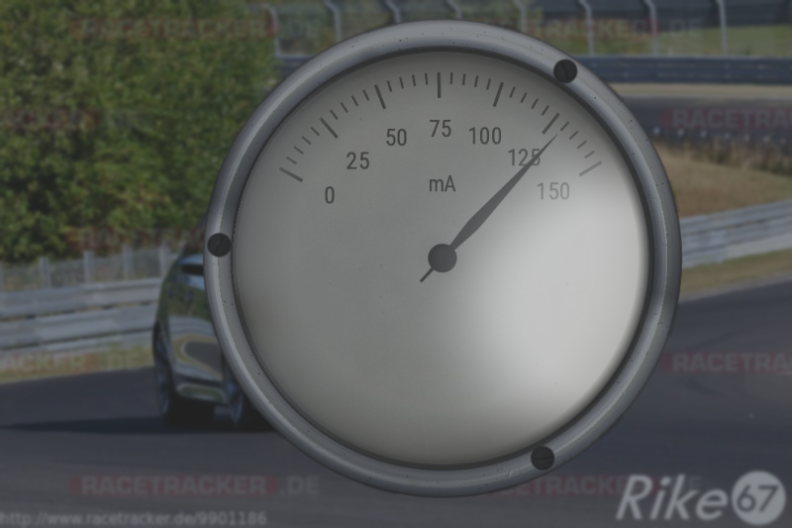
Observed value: **130** mA
